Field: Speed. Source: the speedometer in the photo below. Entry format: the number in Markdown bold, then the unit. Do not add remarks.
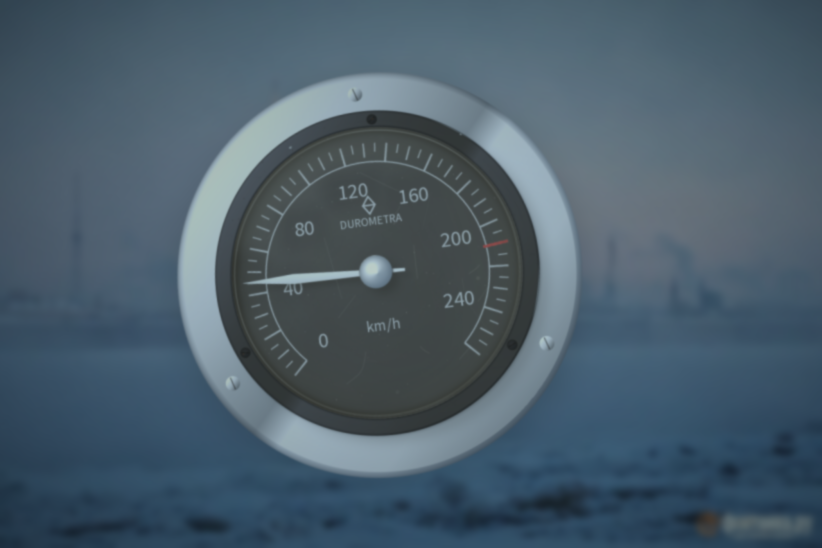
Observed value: **45** km/h
